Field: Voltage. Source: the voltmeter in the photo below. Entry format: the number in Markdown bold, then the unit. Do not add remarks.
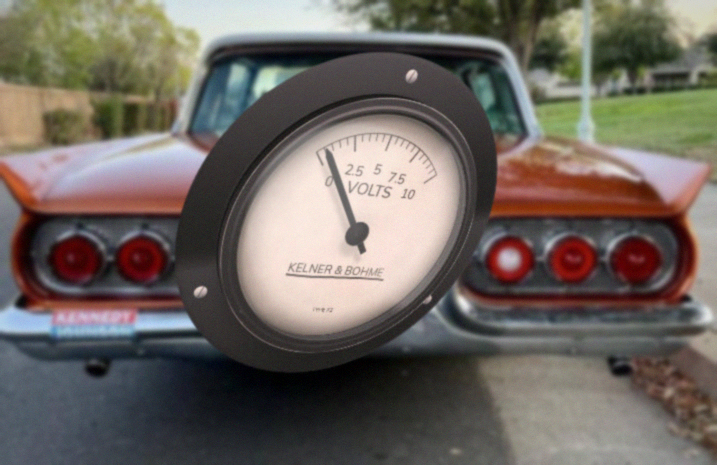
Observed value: **0.5** V
